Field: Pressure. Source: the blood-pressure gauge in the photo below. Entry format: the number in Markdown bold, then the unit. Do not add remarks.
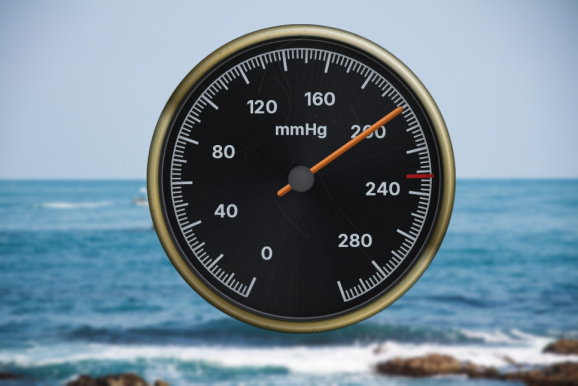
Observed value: **200** mmHg
